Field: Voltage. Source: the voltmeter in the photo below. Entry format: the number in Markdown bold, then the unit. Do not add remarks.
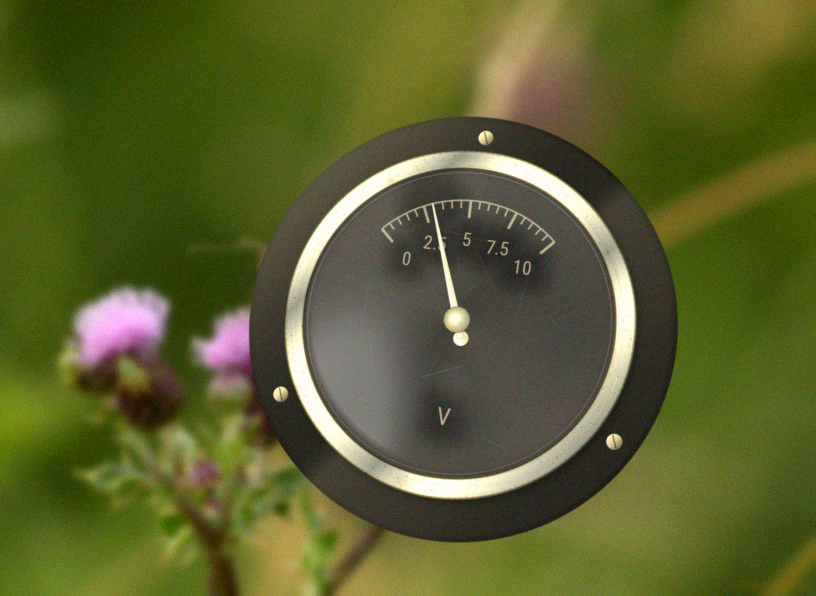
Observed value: **3** V
